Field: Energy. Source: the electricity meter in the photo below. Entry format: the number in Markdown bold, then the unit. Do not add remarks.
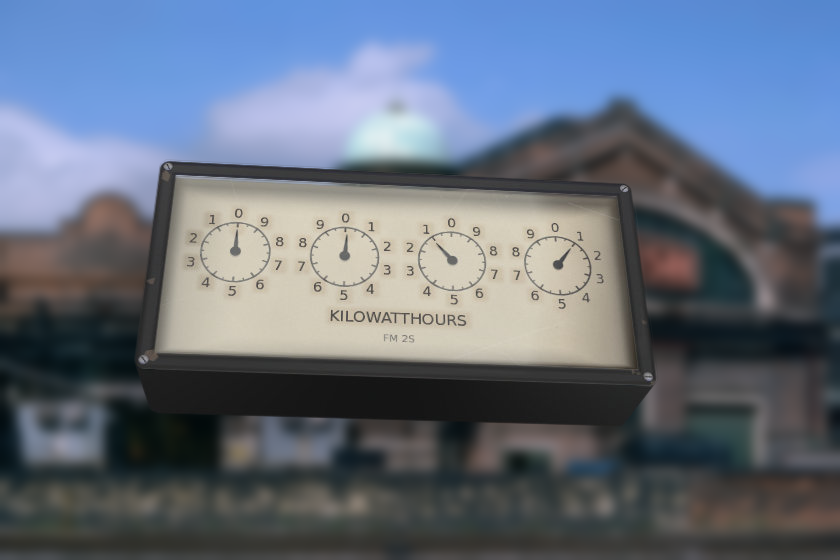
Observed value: **11** kWh
